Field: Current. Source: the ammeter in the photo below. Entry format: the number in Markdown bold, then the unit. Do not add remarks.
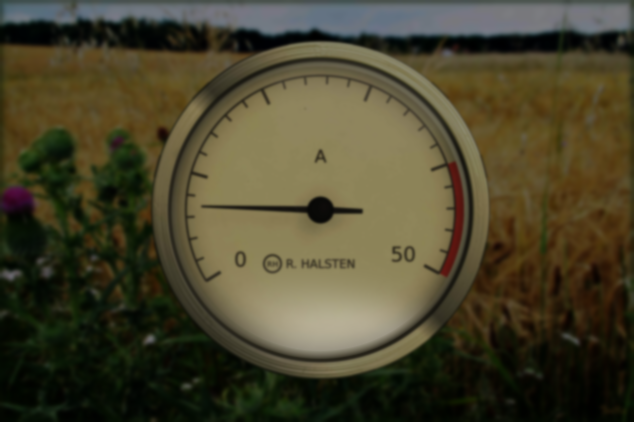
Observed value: **7** A
